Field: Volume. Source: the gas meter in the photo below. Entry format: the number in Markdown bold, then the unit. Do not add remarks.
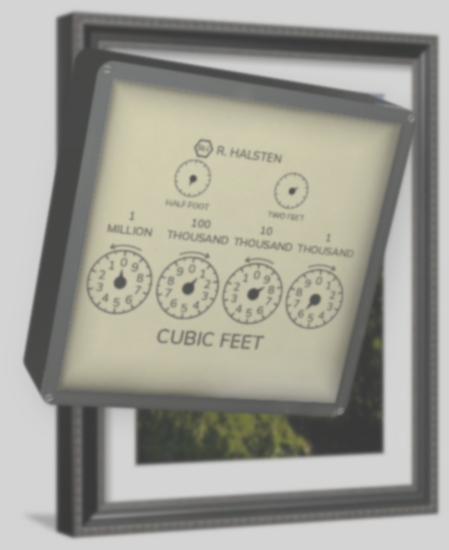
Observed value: **8600** ft³
